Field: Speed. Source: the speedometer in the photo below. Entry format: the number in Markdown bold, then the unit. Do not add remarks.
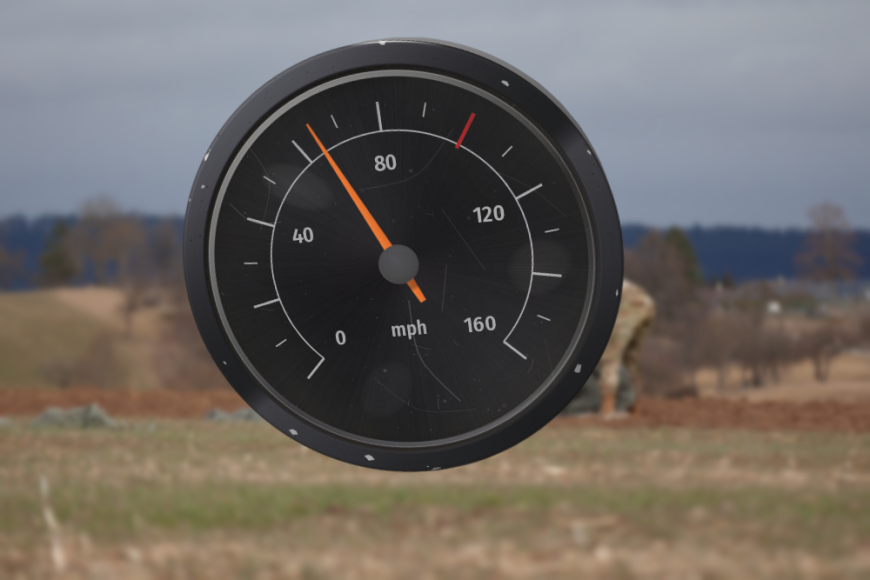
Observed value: **65** mph
